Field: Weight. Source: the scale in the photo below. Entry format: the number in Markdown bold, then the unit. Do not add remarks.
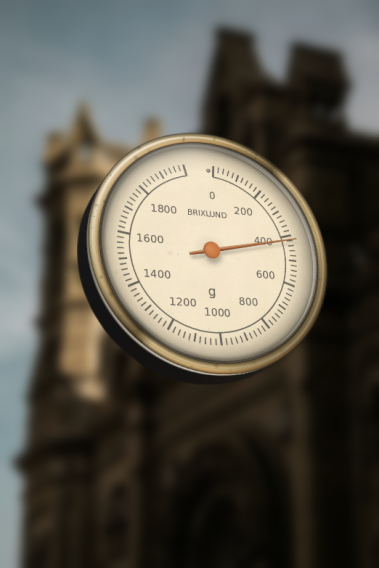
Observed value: **420** g
